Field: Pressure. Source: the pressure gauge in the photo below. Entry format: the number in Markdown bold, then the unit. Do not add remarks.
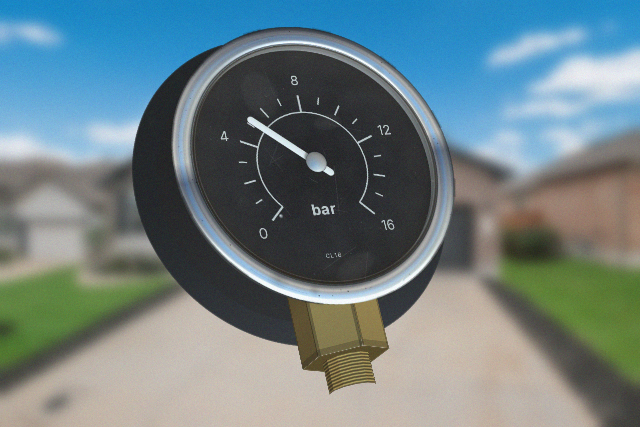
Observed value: **5** bar
